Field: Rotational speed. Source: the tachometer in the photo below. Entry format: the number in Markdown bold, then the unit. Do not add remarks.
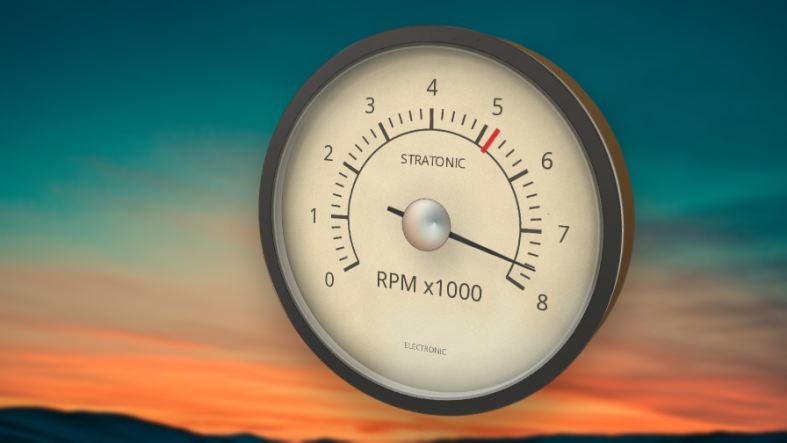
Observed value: **7600** rpm
